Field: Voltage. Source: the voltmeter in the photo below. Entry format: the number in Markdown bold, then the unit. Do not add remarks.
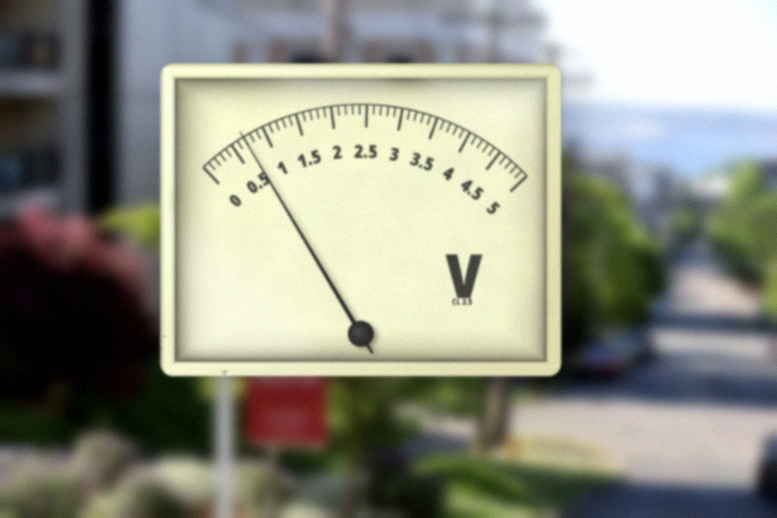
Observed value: **0.7** V
